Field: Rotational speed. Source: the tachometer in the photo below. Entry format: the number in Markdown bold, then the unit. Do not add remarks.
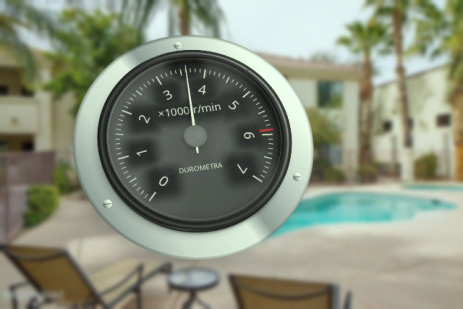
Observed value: **3600** rpm
